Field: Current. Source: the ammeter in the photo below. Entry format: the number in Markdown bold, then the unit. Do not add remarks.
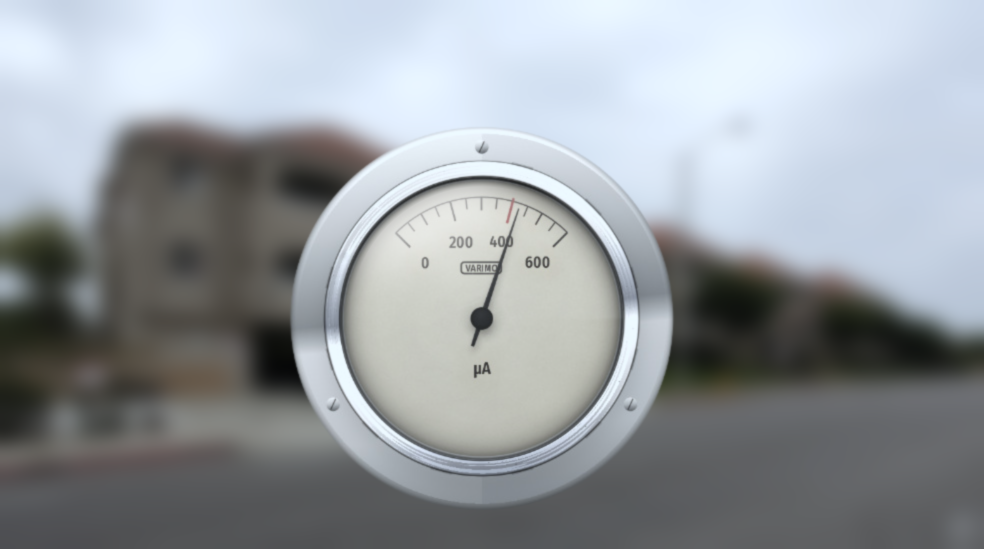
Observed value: **425** µA
